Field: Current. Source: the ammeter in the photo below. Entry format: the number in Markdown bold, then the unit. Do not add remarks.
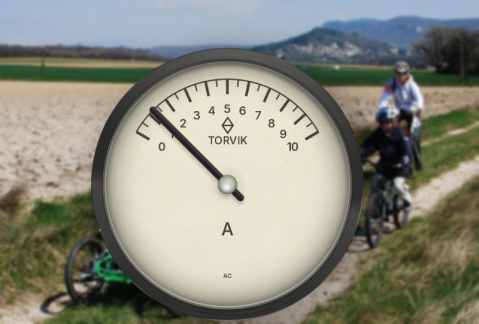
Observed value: **1.25** A
